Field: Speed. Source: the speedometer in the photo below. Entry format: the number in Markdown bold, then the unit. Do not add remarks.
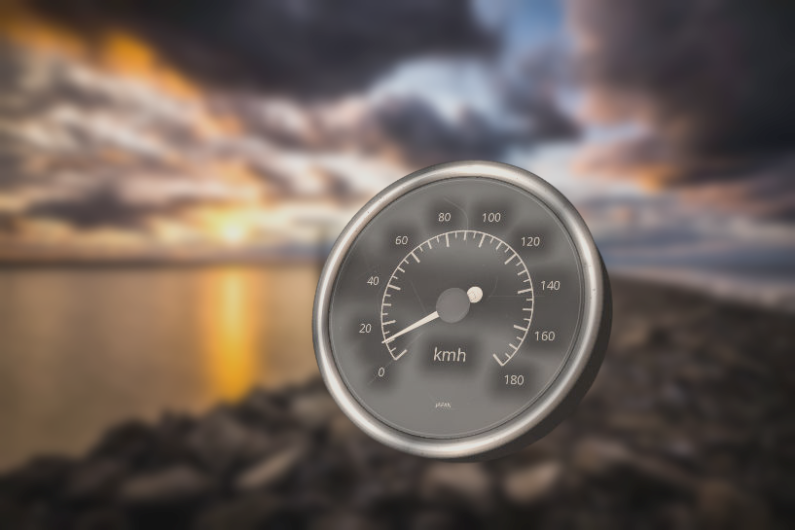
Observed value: **10** km/h
